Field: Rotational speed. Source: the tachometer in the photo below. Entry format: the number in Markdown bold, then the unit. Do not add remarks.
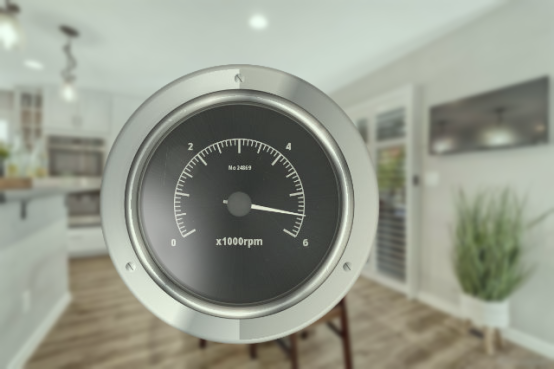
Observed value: **5500** rpm
